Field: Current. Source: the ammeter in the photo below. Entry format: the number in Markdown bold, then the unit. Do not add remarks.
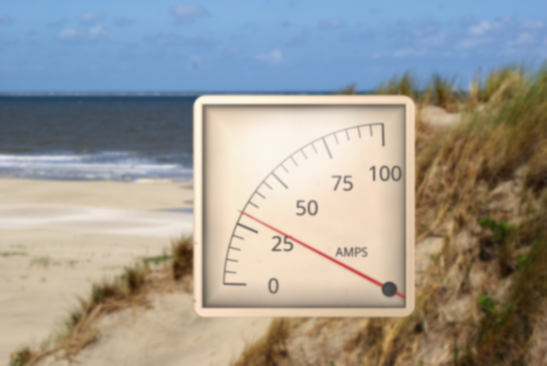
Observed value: **30** A
